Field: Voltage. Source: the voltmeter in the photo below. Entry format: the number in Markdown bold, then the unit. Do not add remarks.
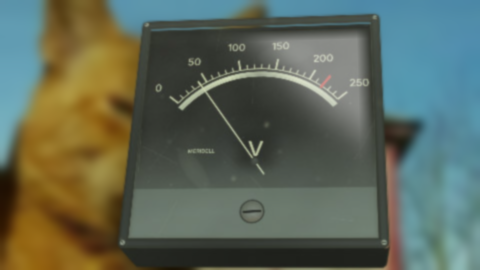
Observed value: **40** V
